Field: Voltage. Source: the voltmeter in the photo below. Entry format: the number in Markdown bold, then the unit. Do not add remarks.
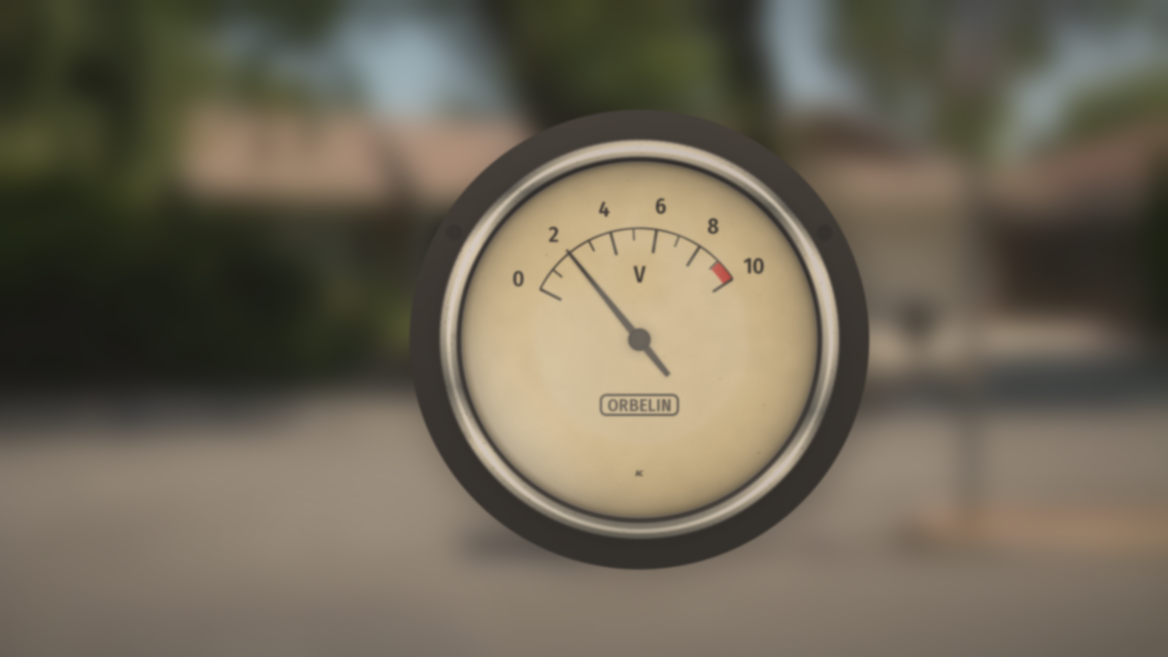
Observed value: **2** V
